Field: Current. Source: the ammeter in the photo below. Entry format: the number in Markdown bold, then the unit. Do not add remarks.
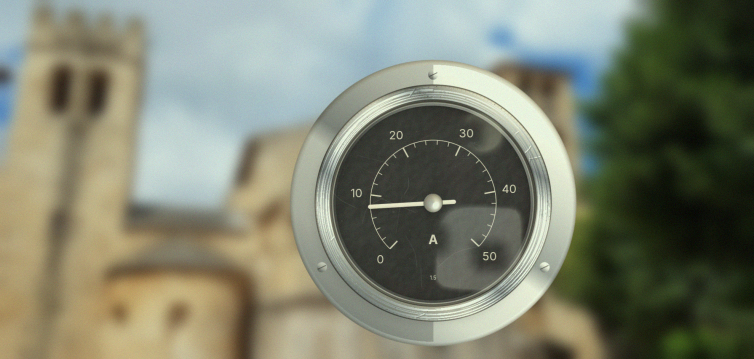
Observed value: **8** A
